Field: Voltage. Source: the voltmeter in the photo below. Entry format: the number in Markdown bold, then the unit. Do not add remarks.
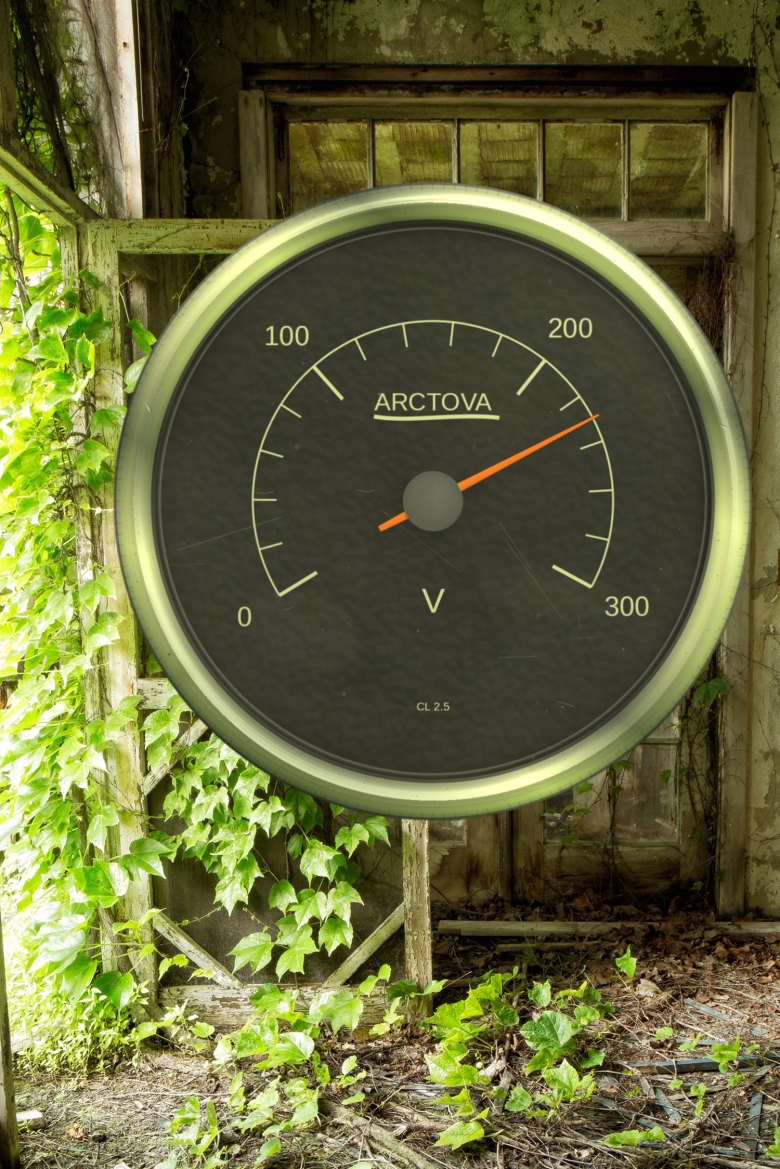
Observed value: **230** V
